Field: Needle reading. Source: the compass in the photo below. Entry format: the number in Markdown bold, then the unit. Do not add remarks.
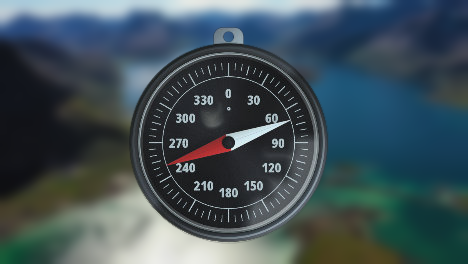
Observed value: **250** °
